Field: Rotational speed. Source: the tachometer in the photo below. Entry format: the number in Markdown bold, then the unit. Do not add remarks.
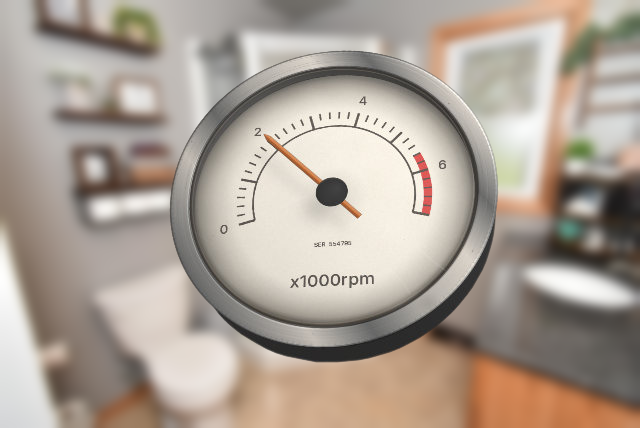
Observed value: **2000** rpm
